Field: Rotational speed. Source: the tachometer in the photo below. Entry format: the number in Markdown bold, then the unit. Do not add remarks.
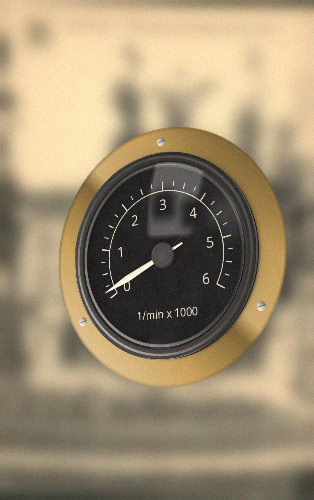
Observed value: **125** rpm
